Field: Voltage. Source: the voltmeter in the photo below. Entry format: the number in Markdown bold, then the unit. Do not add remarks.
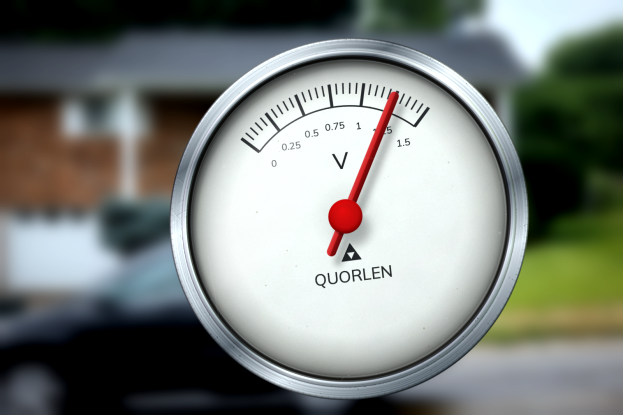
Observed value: **1.25** V
